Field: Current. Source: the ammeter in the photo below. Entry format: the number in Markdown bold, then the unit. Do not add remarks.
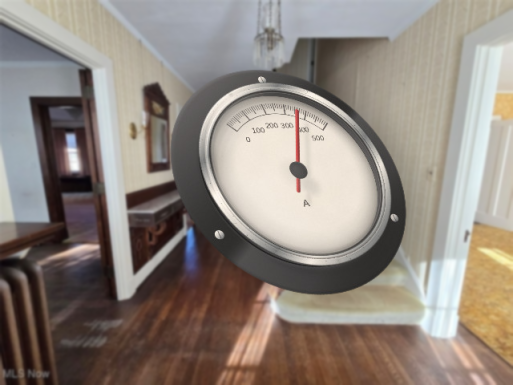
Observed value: **350** A
